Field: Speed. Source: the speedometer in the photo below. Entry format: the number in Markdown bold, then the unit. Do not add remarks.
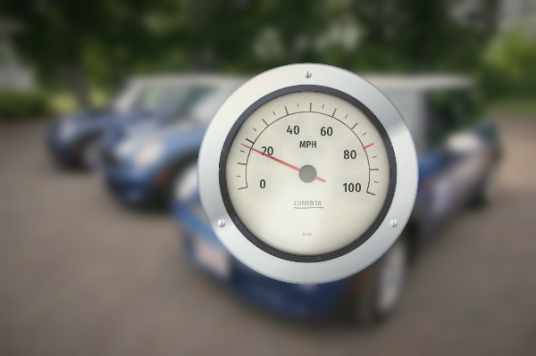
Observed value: **17.5** mph
